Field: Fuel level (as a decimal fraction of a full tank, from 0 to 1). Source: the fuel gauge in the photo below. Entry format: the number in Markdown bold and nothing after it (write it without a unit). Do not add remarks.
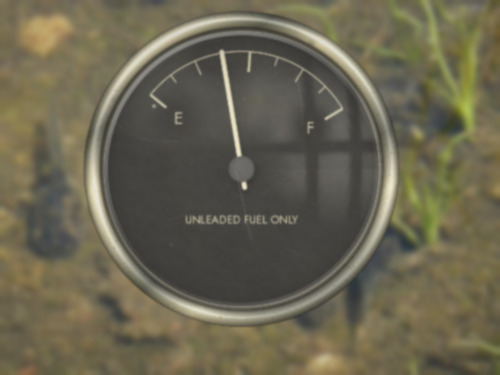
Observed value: **0.375**
